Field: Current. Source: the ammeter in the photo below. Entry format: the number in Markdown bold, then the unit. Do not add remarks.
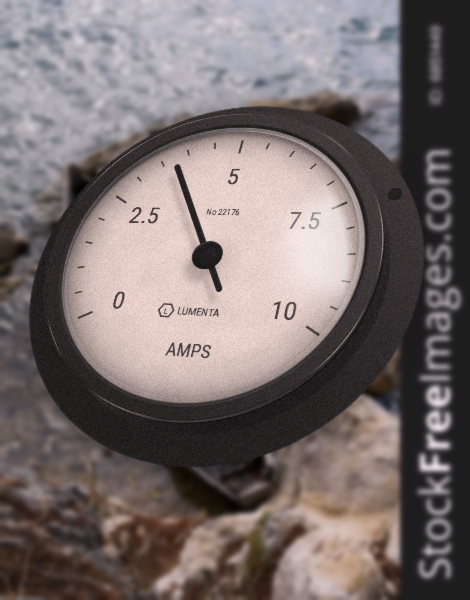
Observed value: **3.75** A
